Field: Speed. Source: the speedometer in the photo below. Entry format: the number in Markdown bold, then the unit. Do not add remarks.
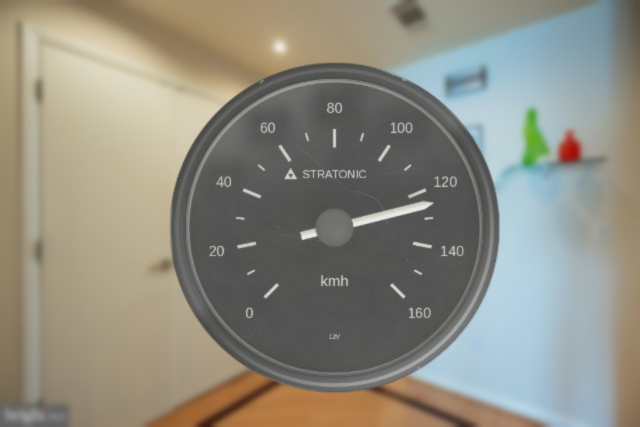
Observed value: **125** km/h
